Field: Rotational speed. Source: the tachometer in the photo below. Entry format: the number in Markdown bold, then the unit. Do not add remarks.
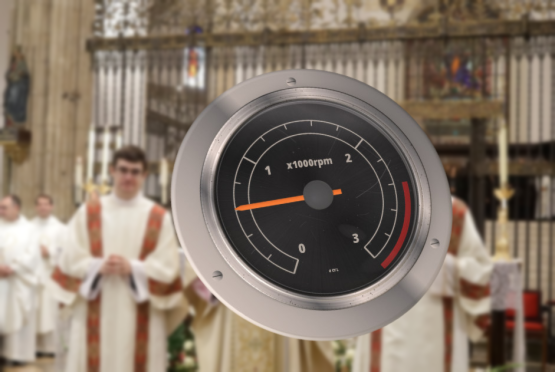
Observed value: **600** rpm
